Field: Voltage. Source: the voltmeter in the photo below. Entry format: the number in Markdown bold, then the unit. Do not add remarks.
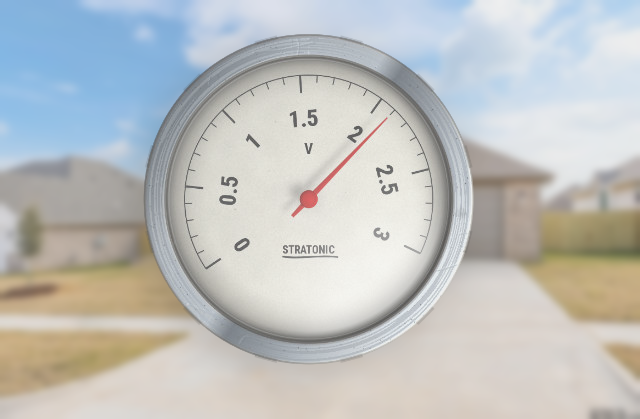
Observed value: **2.1** V
